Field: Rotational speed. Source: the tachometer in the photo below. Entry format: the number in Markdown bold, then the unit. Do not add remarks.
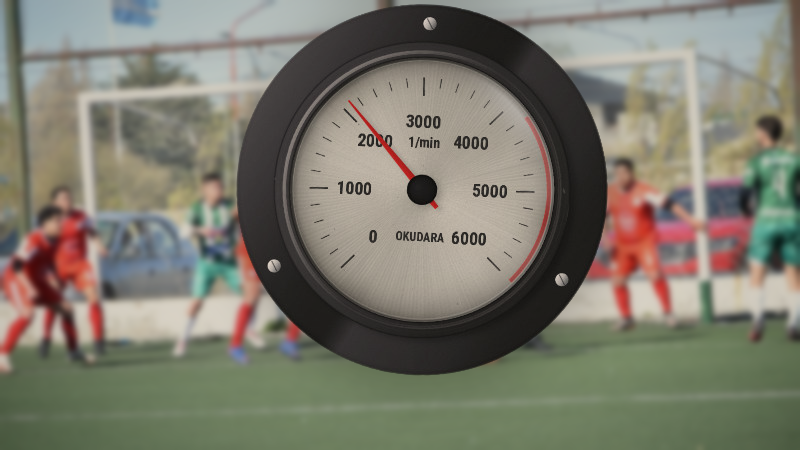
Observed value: **2100** rpm
